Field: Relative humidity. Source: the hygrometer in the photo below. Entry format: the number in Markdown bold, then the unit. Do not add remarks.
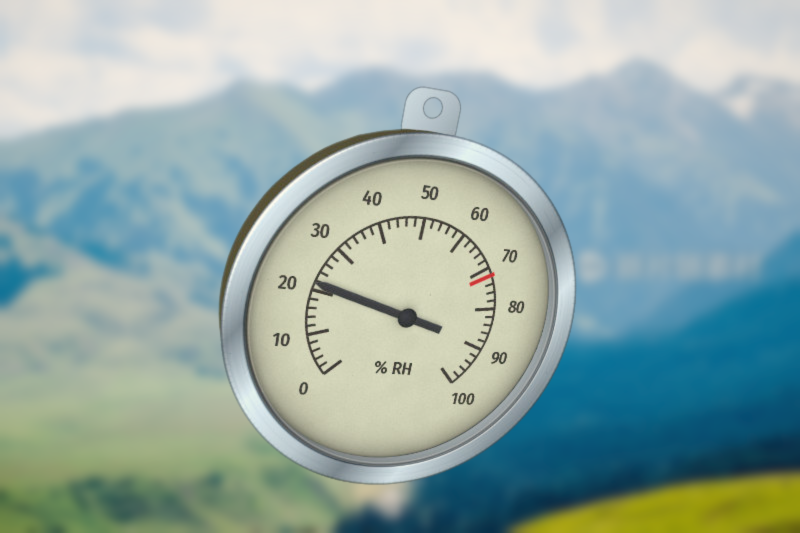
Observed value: **22** %
